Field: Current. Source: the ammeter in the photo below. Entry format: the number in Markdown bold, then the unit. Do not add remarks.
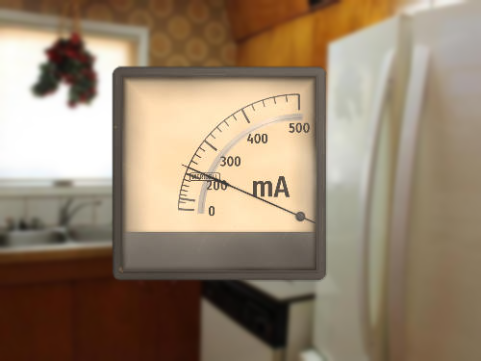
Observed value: **220** mA
